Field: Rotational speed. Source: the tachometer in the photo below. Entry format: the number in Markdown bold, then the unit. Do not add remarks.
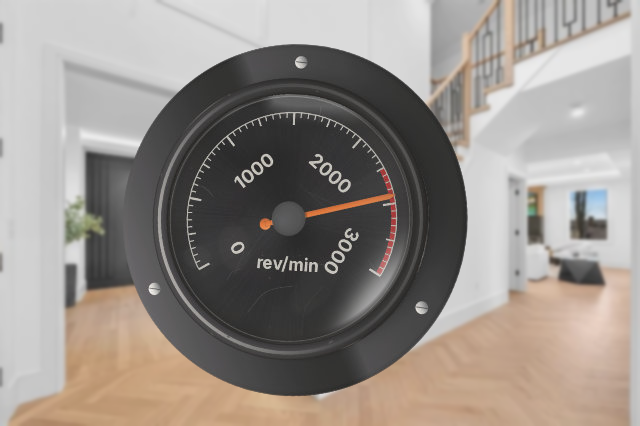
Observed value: **2450** rpm
